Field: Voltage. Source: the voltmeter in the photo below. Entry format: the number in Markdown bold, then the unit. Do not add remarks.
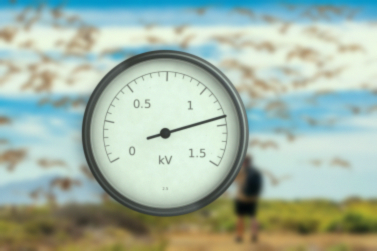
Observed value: **1.2** kV
